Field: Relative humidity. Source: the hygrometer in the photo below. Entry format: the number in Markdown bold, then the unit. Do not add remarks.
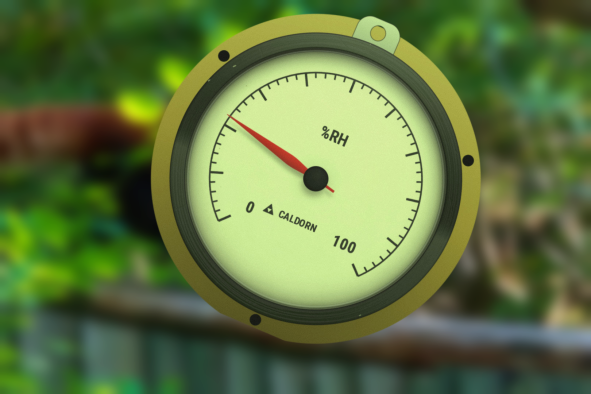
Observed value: **22** %
